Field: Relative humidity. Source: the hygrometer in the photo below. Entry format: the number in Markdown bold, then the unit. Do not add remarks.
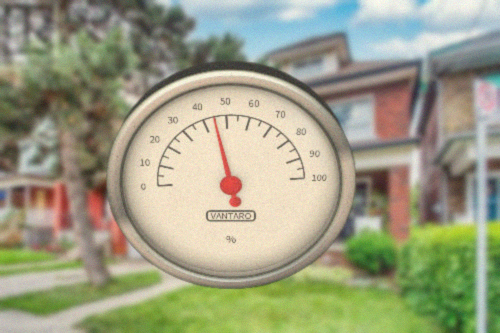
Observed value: **45** %
